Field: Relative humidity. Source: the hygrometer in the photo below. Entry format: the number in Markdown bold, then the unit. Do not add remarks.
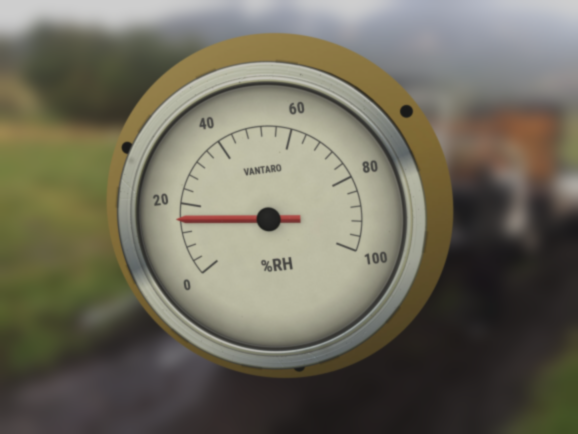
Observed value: **16** %
